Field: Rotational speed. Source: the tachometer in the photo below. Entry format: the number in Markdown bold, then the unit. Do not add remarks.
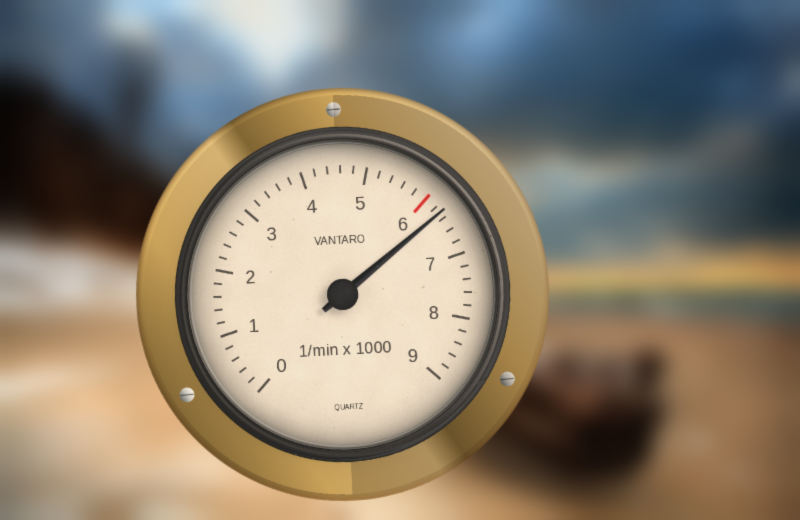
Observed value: **6300** rpm
